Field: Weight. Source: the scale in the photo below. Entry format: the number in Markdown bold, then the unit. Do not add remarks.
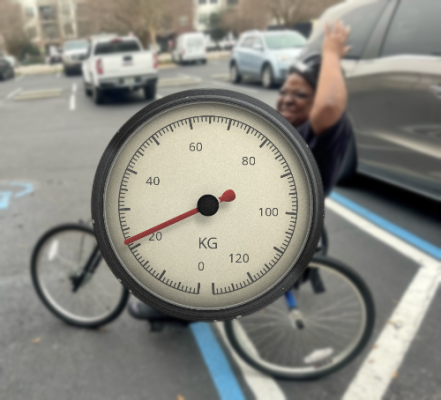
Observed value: **22** kg
